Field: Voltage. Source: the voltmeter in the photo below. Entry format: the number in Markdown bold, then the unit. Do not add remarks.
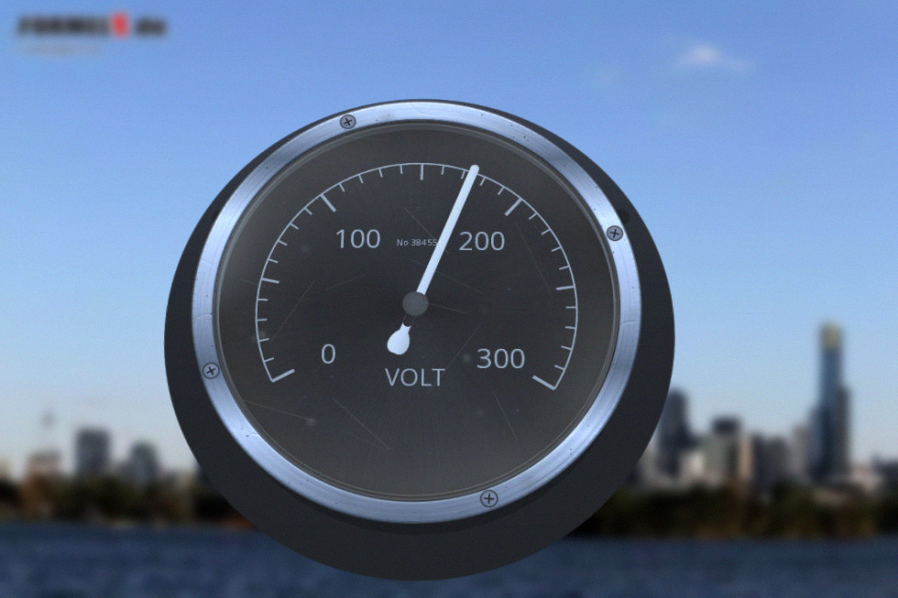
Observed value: **175** V
